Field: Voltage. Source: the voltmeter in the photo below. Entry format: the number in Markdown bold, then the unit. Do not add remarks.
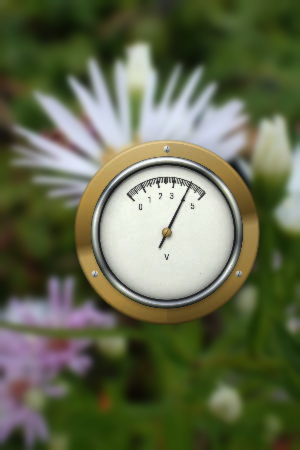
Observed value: **4** V
